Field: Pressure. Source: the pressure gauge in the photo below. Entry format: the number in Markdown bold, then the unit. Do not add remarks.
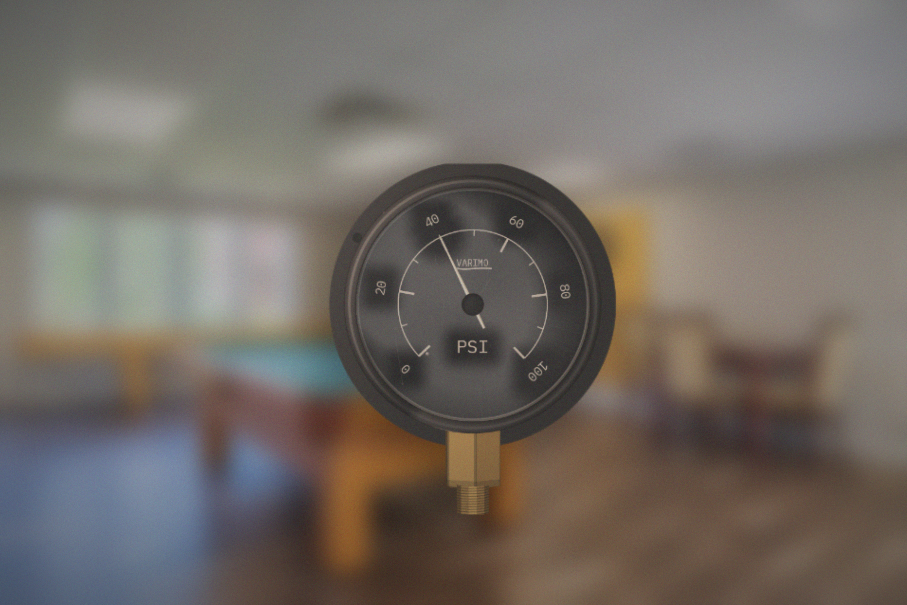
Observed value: **40** psi
